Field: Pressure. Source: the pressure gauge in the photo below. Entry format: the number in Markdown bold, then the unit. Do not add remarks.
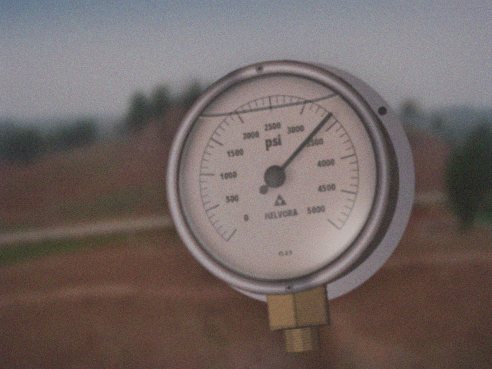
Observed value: **3400** psi
